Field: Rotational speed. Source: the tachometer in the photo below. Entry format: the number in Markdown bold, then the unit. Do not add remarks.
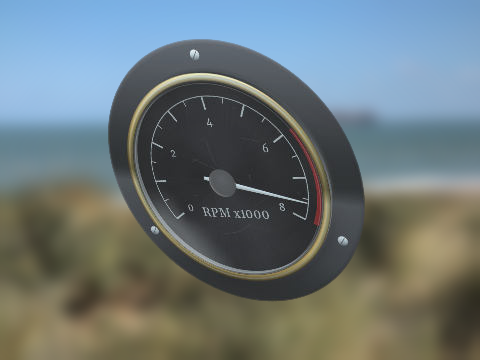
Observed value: **7500** rpm
